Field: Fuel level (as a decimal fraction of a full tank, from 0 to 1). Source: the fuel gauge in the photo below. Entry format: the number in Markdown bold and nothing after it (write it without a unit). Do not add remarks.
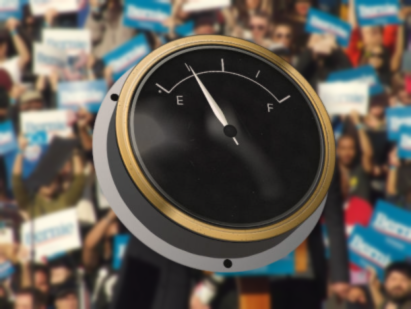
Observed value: **0.25**
